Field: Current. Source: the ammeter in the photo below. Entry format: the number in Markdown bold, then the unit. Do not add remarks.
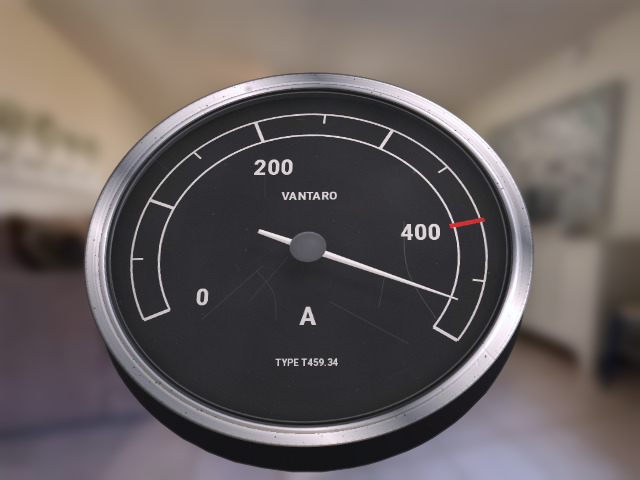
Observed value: **475** A
